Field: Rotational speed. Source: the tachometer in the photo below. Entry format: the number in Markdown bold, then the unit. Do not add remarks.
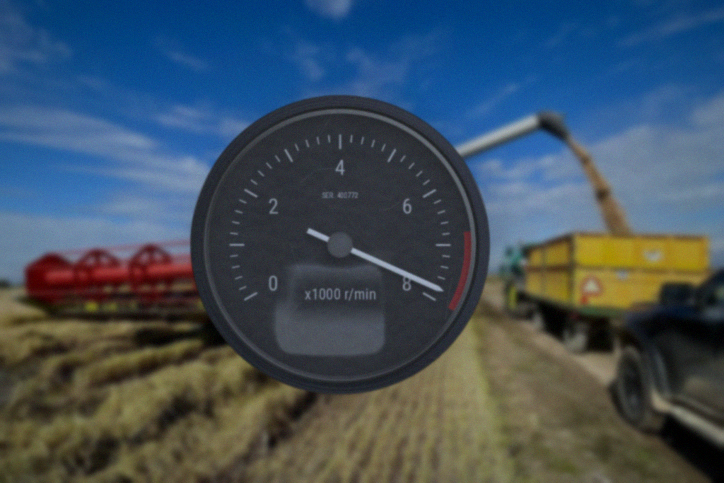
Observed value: **7800** rpm
